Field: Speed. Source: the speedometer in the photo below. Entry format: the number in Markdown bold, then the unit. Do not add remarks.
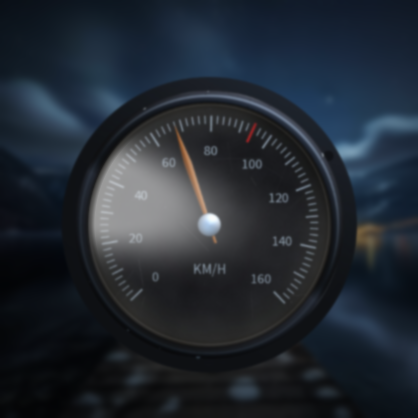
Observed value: **68** km/h
